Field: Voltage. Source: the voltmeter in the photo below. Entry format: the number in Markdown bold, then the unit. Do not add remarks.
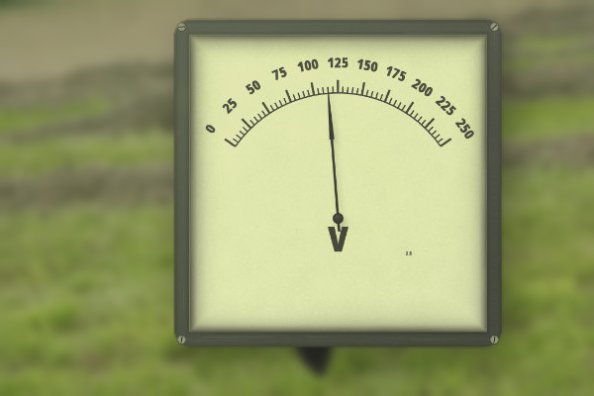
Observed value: **115** V
